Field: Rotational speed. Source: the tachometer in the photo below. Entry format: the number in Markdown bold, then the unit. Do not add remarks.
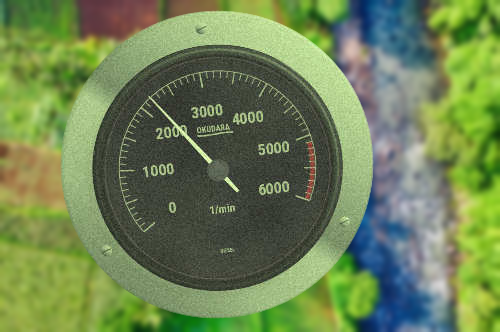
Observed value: **2200** rpm
